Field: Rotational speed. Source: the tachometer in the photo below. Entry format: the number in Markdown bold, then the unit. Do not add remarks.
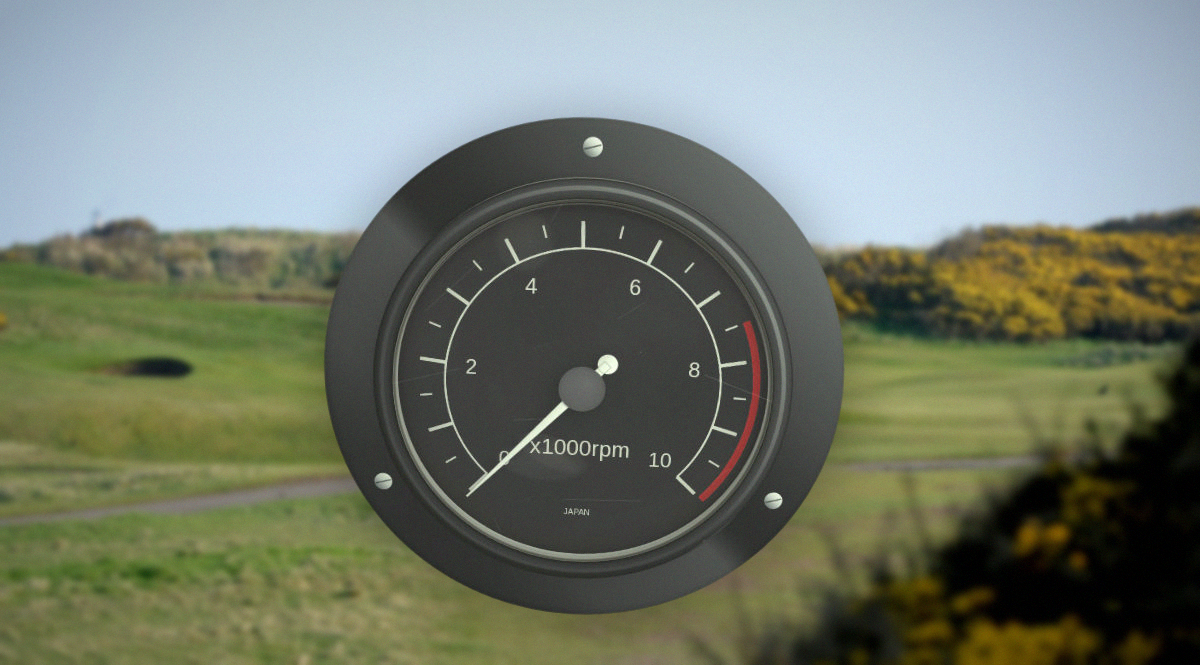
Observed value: **0** rpm
